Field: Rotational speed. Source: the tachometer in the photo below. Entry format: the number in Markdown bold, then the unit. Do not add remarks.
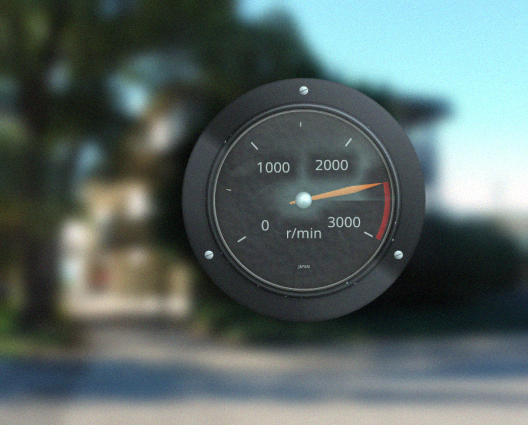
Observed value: **2500** rpm
